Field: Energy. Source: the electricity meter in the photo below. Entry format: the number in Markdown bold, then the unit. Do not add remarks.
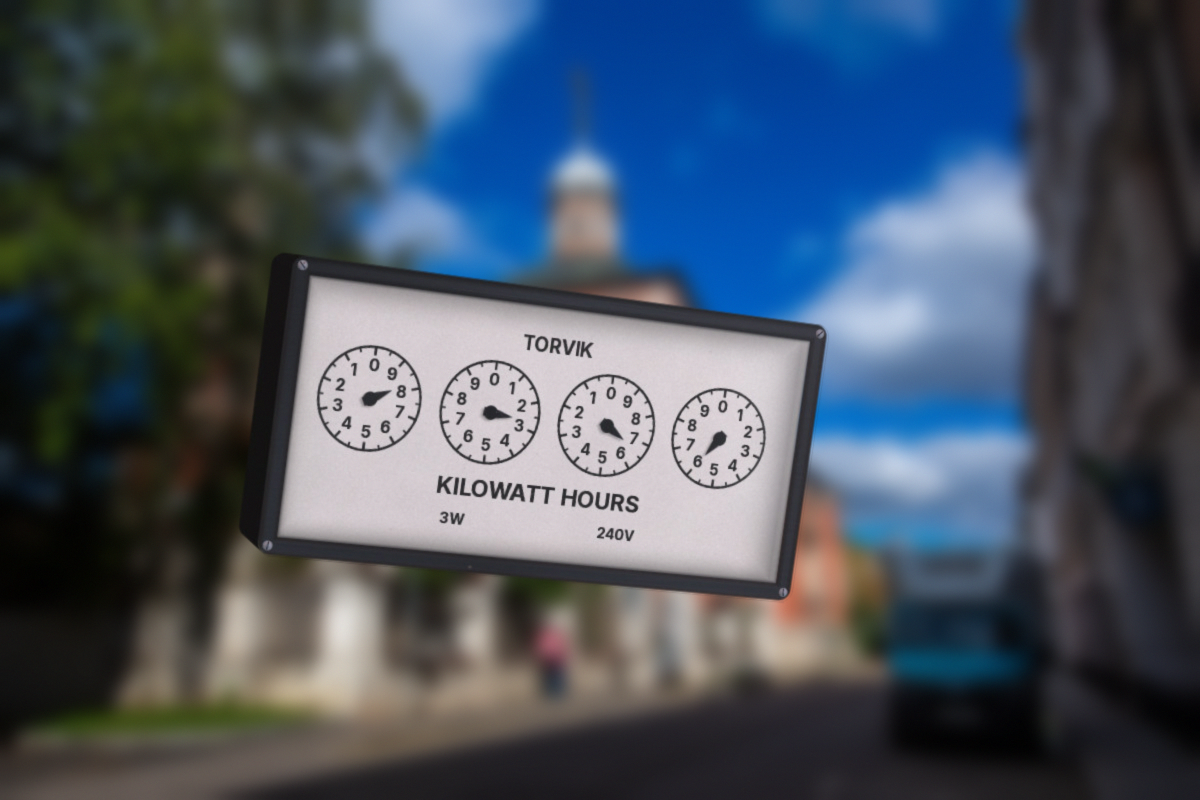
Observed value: **8266** kWh
